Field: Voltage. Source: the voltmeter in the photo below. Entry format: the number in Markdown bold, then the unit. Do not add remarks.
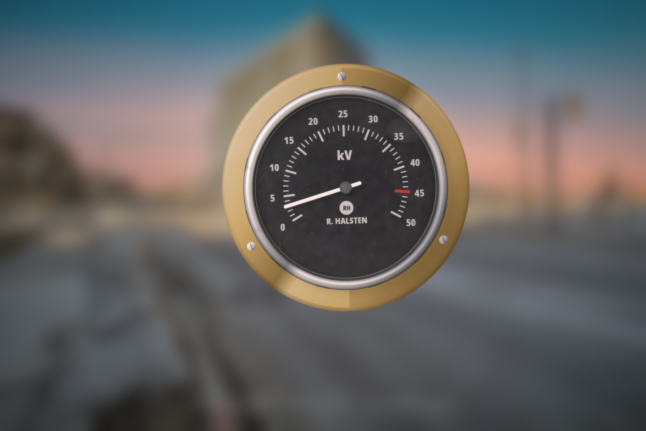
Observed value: **3** kV
